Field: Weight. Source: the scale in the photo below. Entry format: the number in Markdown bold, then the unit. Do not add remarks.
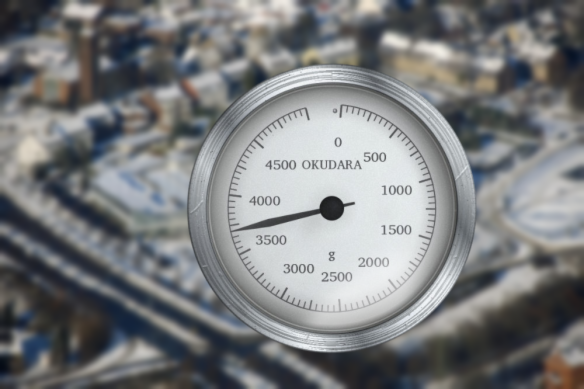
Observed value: **3700** g
